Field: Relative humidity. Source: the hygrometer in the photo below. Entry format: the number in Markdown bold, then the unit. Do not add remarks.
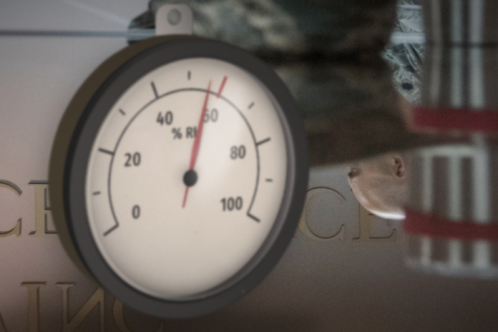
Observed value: **55** %
